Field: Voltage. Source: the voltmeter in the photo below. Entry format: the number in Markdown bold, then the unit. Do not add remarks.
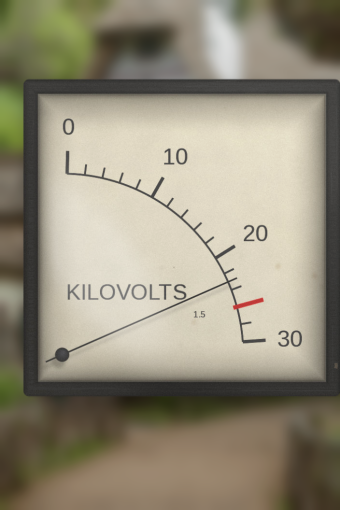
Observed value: **23** kV
